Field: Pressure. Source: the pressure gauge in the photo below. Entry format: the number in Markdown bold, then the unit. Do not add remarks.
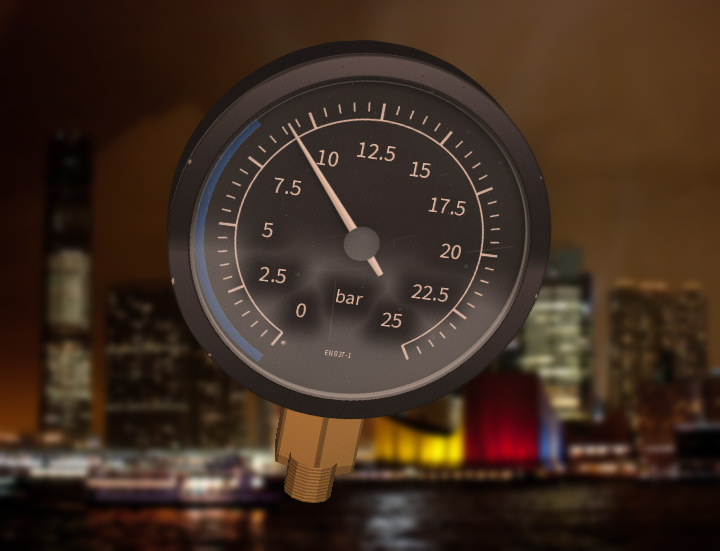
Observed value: **9.25** bar
